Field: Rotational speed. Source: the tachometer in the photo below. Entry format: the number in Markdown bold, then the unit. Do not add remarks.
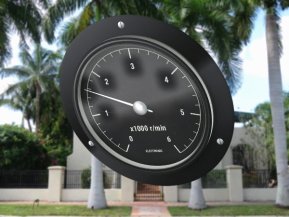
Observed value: **1600** rpm
